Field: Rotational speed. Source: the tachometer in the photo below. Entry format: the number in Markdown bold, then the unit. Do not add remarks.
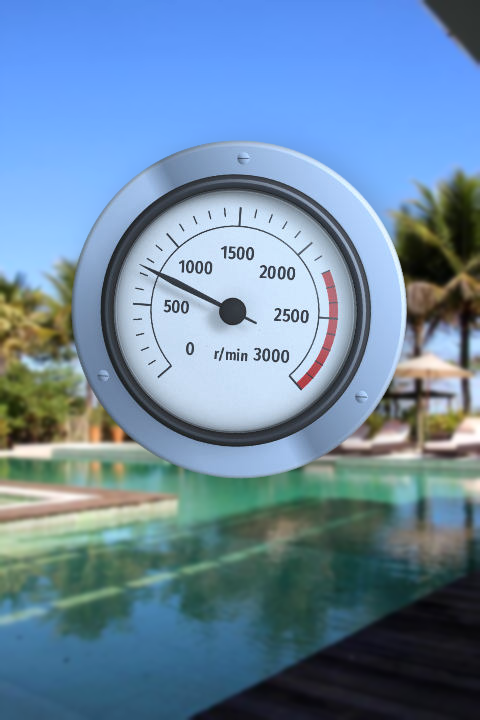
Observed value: **750** rpm
